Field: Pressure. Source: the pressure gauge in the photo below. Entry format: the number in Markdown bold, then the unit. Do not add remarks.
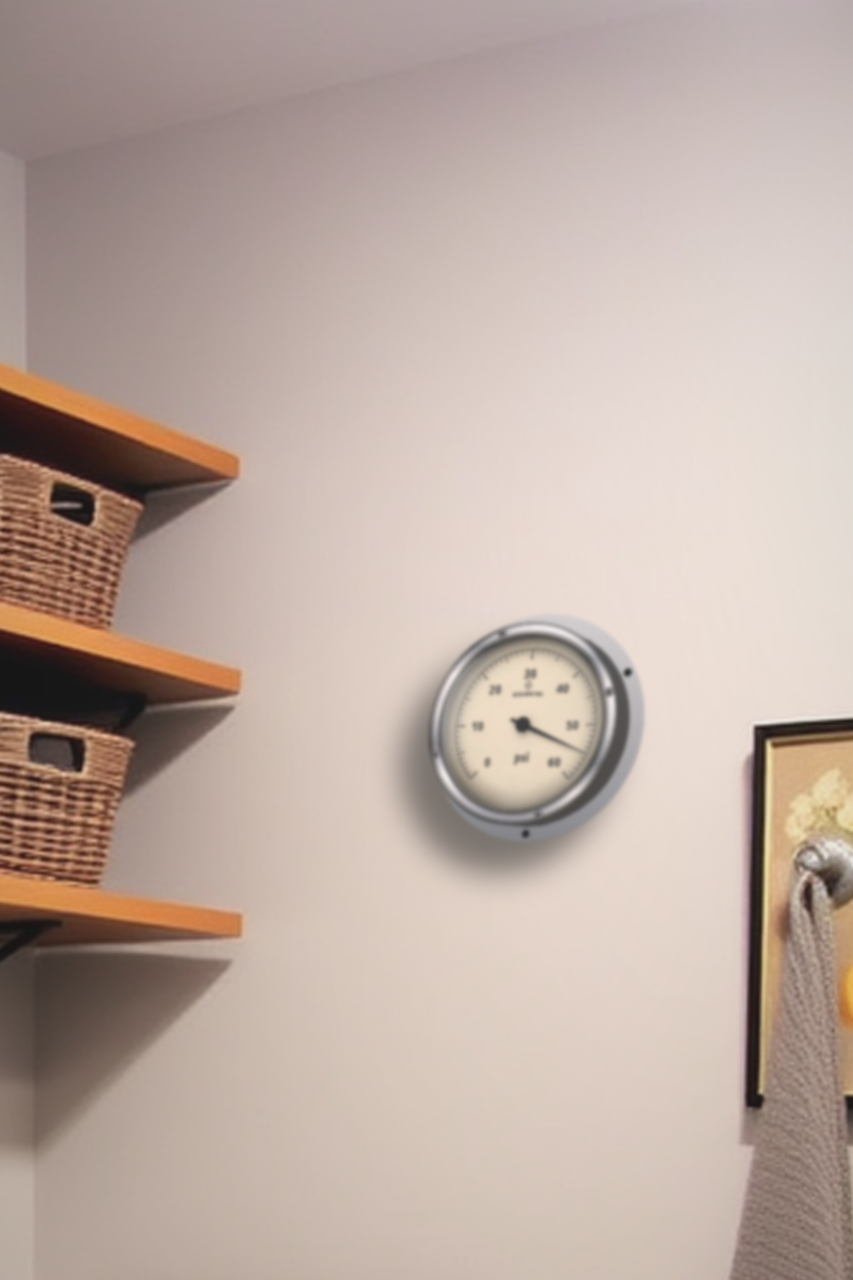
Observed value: **55** psi
